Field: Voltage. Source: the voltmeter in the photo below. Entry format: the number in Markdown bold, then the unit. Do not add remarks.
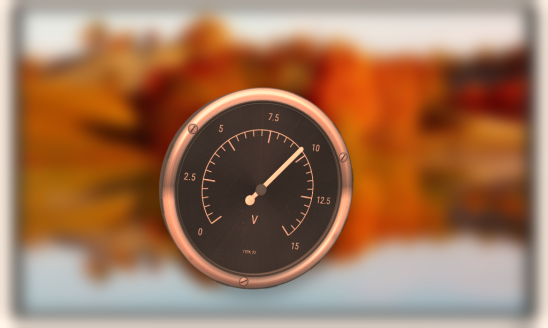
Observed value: **9.5** V
